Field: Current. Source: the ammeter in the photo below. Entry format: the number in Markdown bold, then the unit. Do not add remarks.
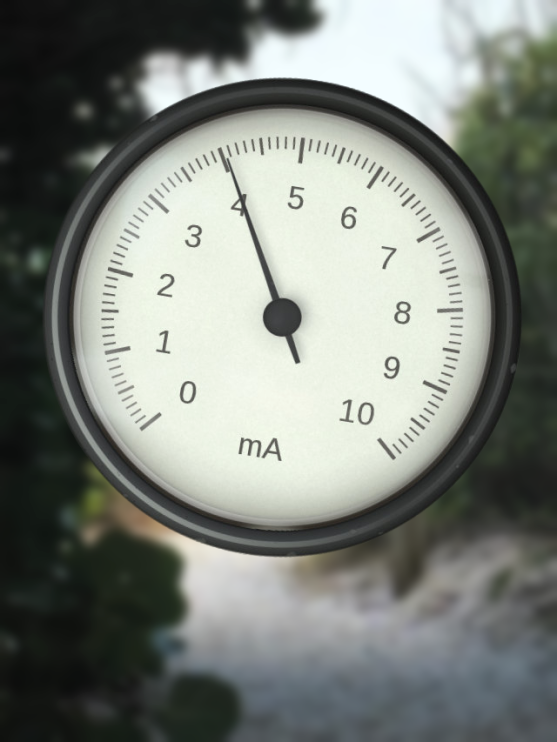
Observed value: **4.05** mA
